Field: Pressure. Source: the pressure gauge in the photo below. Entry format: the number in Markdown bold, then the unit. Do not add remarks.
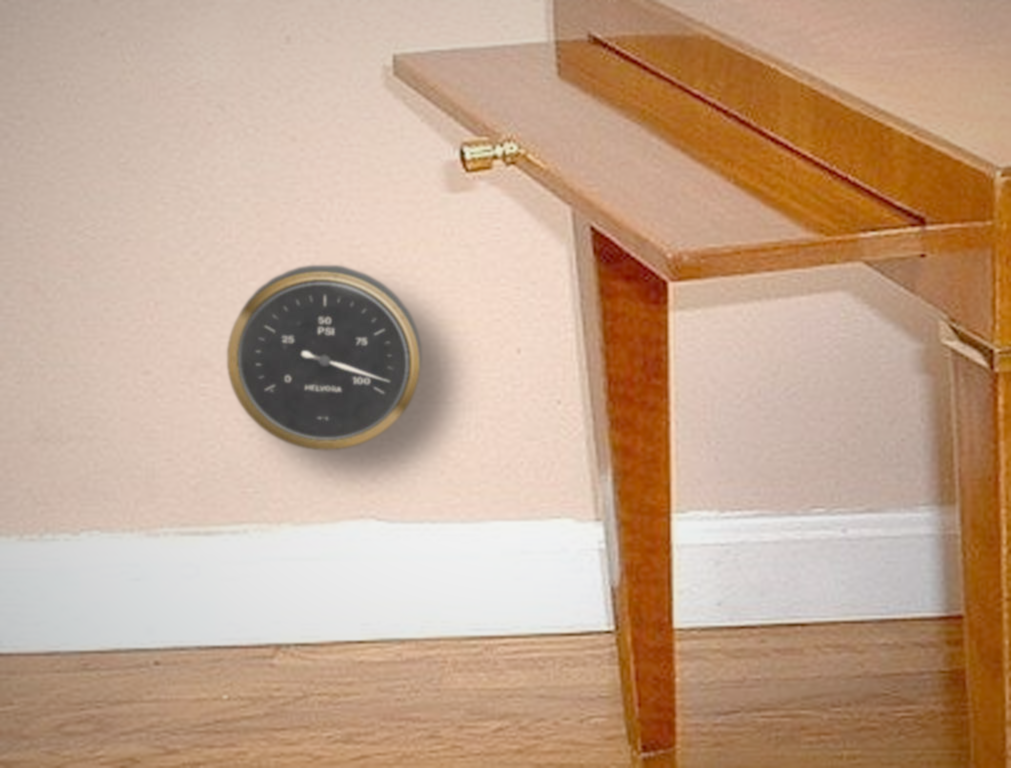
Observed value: **95** psi
